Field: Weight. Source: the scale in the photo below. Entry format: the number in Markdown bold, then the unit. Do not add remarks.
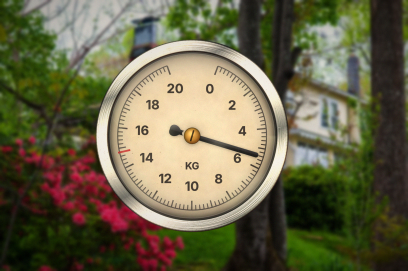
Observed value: **5.4** kg
